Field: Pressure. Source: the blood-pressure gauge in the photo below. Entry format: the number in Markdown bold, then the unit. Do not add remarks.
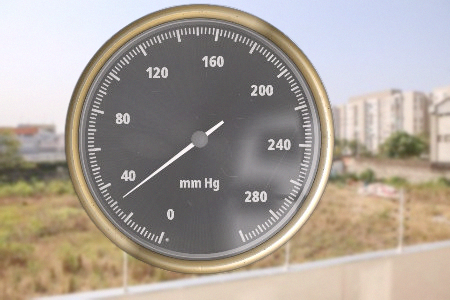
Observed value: **30** mmHg
